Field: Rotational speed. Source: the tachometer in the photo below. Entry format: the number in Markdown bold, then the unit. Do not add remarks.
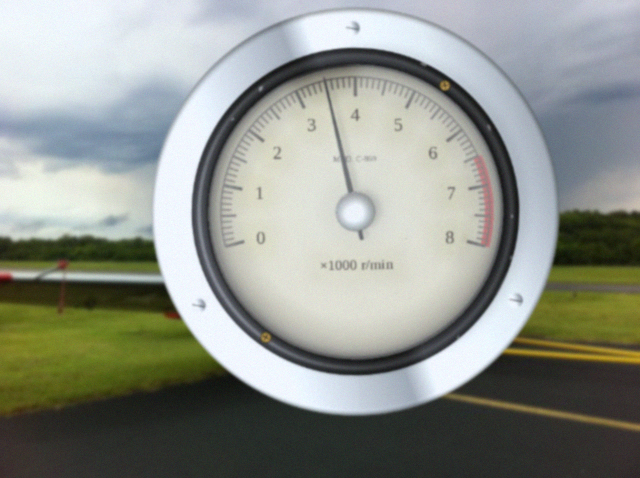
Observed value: **3500** rpm
